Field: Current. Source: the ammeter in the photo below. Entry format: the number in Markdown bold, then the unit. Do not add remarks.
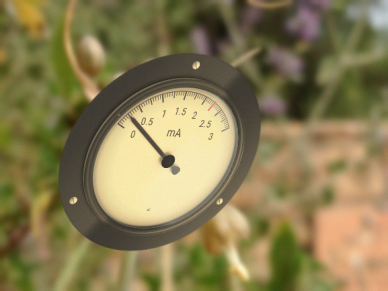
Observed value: **0.25** mA
